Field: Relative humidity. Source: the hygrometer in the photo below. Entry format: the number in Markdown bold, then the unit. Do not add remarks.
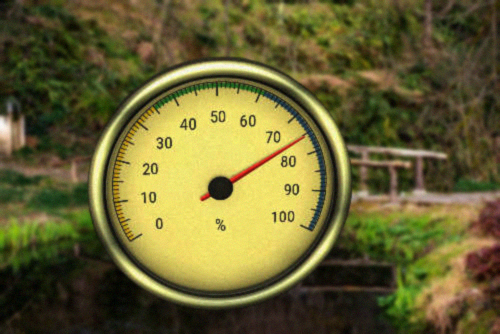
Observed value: **75** %
